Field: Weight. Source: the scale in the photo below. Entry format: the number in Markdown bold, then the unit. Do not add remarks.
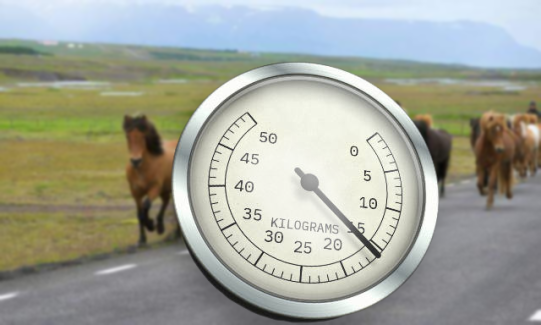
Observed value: **16** kg
